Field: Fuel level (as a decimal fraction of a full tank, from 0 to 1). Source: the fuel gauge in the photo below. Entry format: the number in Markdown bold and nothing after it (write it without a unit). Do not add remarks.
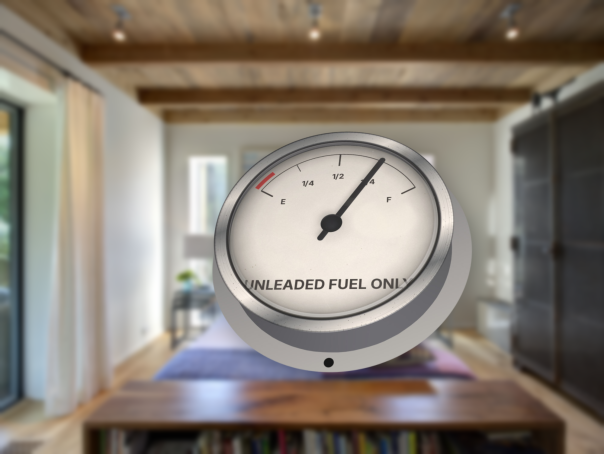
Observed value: **0.75**
